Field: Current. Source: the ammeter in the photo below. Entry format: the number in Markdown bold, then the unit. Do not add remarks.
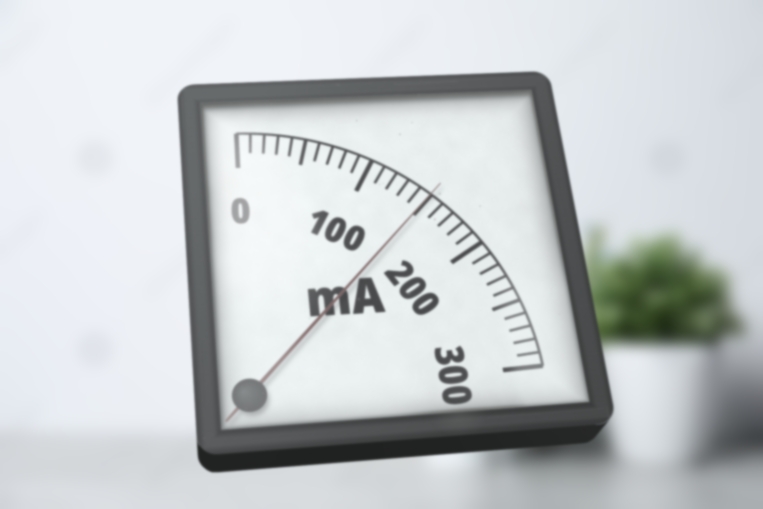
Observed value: **150** mA
